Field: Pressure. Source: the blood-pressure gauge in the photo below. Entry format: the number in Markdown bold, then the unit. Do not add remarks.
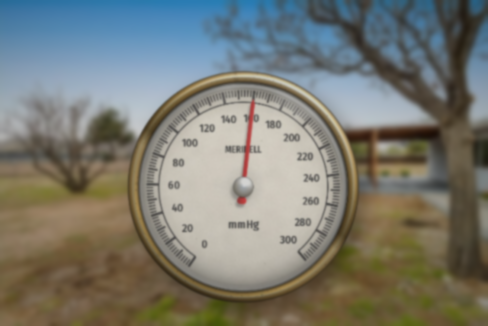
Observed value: **160** mmHg
